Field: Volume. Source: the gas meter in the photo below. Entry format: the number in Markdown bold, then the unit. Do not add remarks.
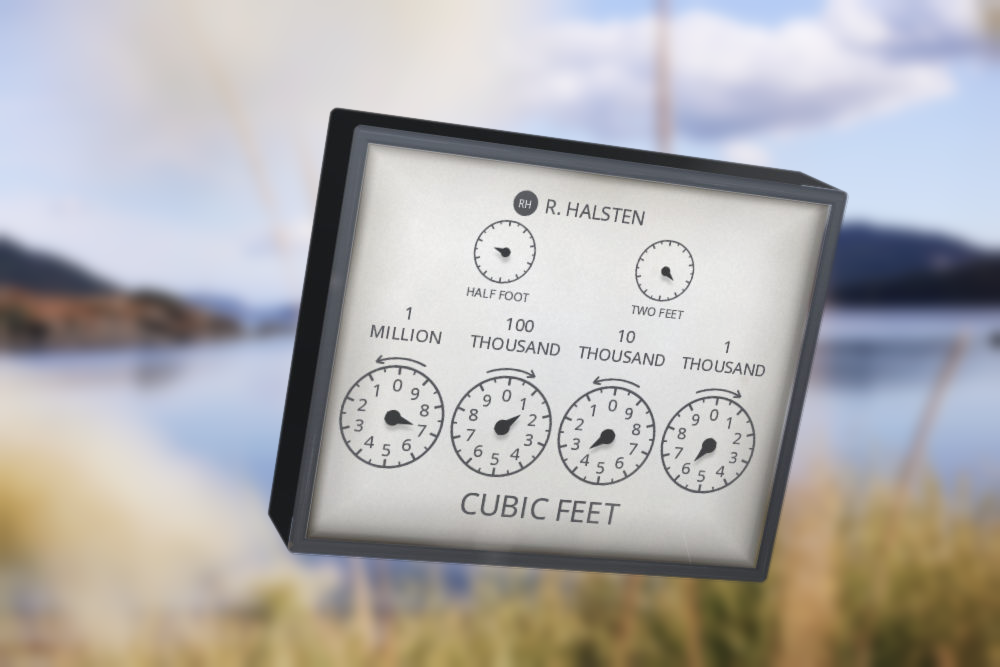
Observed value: **713600** ft³
